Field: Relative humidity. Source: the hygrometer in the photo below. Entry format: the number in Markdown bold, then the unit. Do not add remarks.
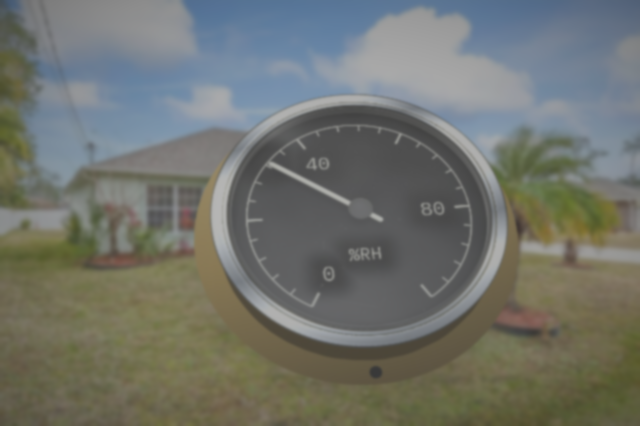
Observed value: **32** %
